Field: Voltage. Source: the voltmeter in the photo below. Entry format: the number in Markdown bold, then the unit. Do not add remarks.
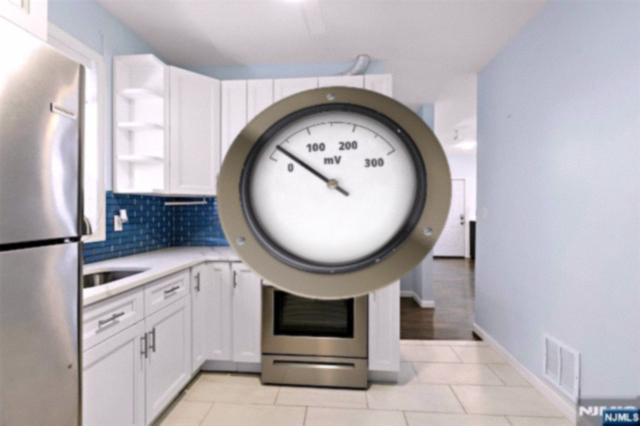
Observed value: **25** mV
